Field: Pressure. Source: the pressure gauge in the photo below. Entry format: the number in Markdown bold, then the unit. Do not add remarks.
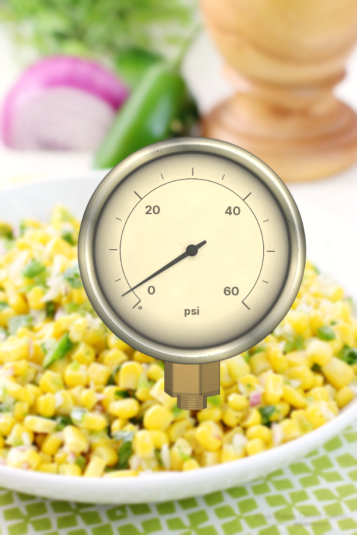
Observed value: **2.5** psi
